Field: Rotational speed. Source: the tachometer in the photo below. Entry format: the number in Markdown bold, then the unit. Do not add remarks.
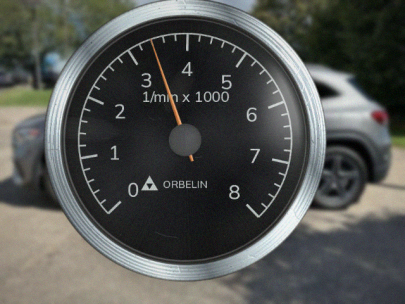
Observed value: **3400** rpm
